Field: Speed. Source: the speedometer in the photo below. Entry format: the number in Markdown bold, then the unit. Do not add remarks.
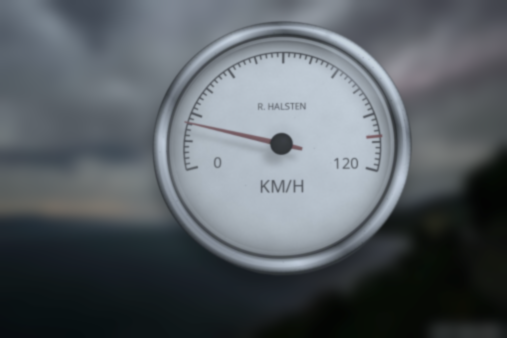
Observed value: **16** km/h
